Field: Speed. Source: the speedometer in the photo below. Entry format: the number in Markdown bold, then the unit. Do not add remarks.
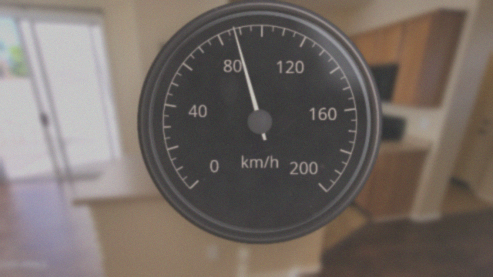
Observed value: **87.5** km/h
